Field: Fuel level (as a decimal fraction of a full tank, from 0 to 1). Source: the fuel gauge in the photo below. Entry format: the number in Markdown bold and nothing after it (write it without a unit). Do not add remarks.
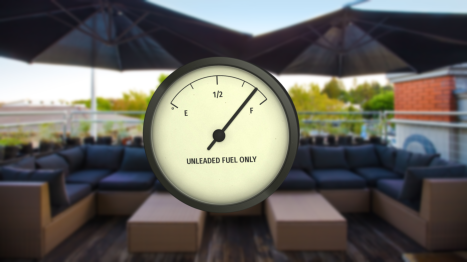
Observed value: **0.875**
